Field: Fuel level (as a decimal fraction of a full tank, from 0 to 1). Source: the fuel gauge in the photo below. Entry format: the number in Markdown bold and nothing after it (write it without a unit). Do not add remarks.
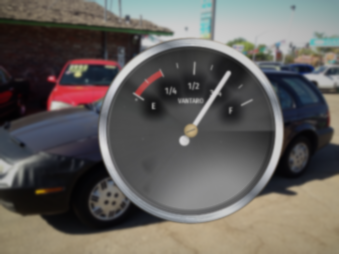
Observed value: **0.75**
